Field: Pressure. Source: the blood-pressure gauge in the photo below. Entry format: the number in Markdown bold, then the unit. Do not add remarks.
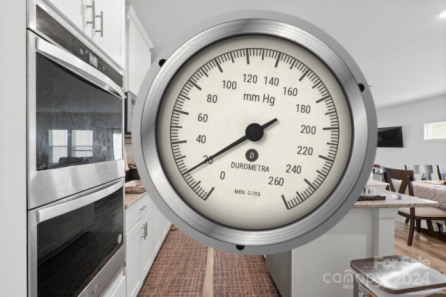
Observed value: **20** mmHg
